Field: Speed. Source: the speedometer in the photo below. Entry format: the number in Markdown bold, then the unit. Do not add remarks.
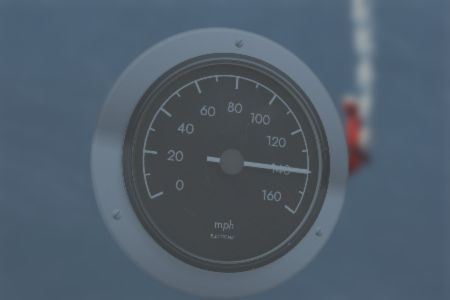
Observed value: **140** mph
